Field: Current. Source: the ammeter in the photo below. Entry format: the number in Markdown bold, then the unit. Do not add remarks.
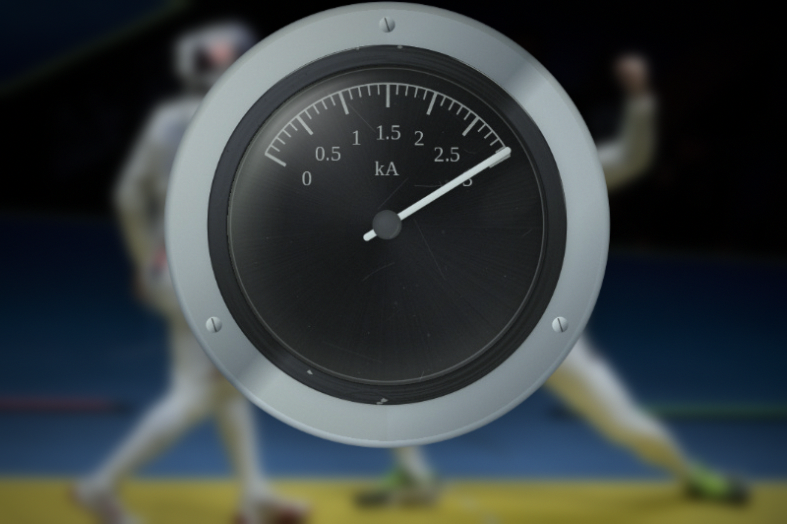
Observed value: **2.95** kA
